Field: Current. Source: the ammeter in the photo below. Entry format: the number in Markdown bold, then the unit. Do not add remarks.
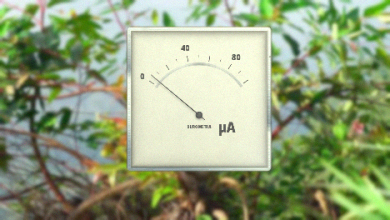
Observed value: **5** µA
